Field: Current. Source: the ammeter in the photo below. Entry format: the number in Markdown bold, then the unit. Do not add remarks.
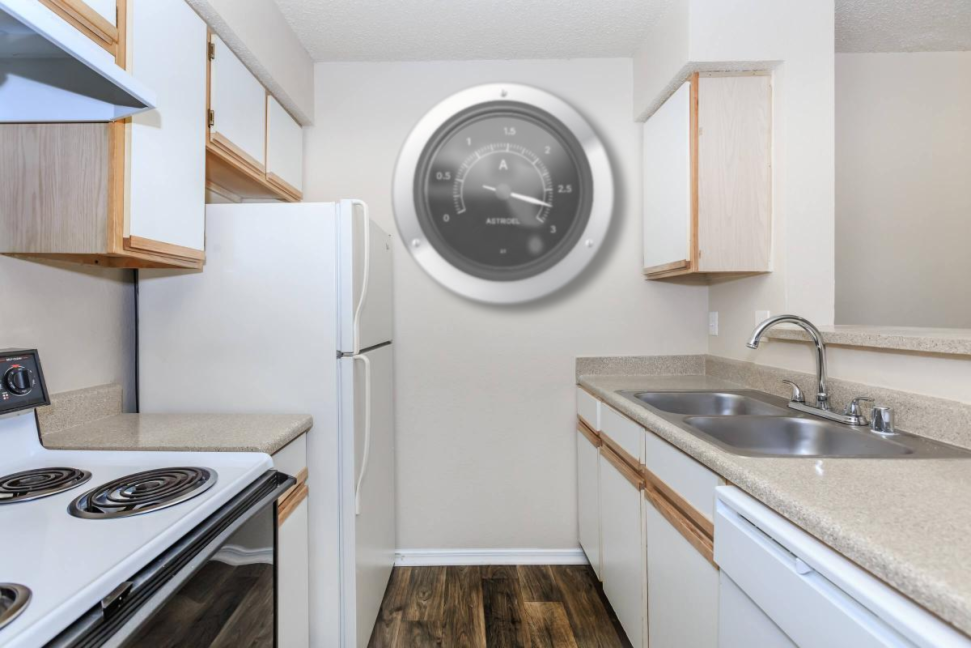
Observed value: **2.75** A
